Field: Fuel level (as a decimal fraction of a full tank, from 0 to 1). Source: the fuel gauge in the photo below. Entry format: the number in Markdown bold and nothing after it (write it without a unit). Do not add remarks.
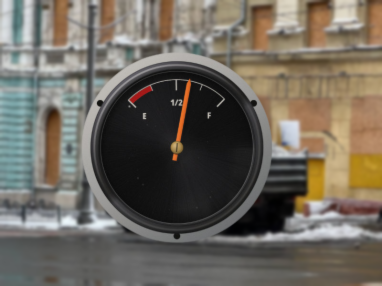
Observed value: **0.625**
